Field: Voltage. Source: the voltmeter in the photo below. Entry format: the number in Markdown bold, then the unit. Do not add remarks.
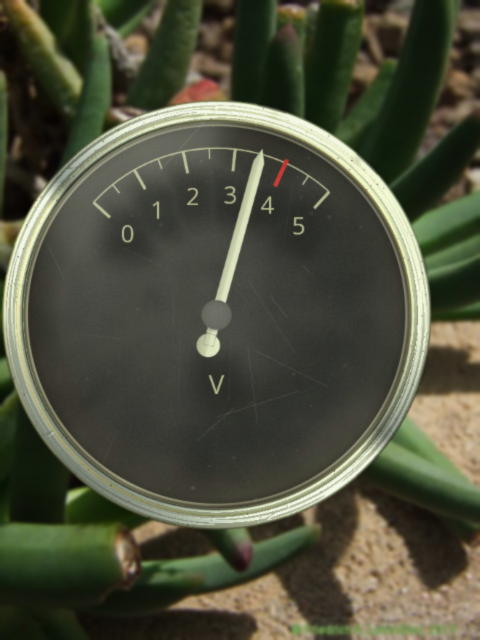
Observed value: **3.5** V
